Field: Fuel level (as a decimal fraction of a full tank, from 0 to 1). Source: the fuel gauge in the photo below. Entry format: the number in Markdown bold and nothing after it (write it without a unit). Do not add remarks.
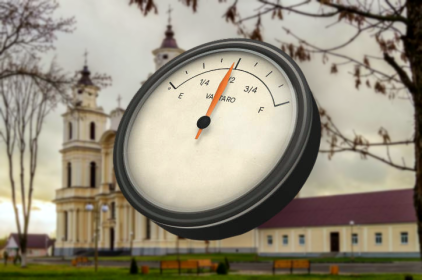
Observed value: **0.5**
